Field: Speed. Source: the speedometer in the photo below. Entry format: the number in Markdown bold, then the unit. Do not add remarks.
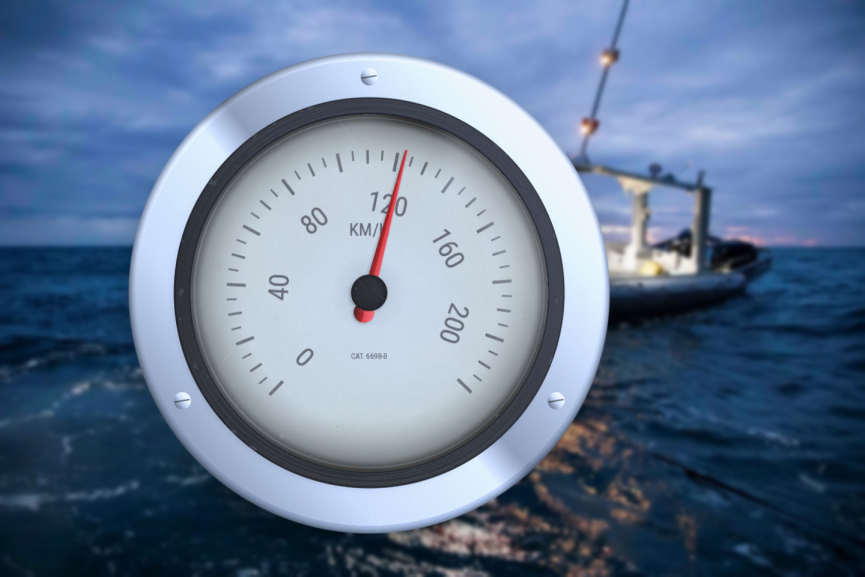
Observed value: **122.5** km/h
